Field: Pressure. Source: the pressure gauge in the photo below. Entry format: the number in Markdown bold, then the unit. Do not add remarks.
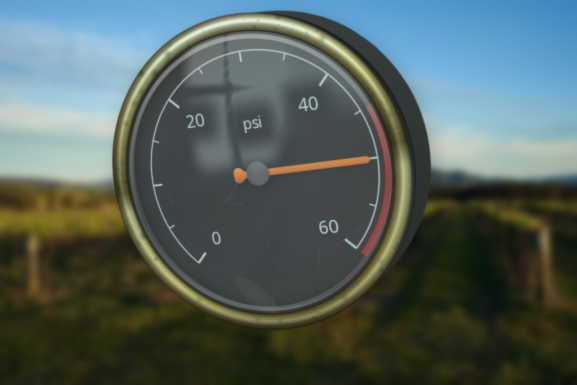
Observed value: **50** psi
